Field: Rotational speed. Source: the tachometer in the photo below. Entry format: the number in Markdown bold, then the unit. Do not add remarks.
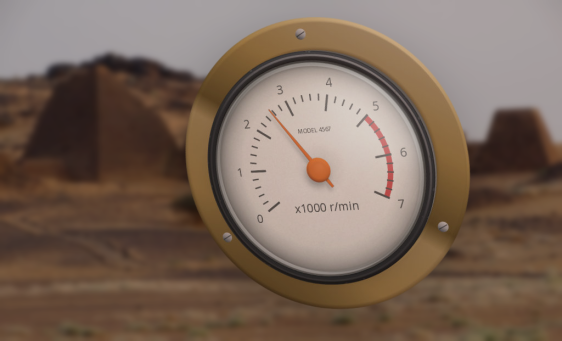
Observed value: **2600** rpm
